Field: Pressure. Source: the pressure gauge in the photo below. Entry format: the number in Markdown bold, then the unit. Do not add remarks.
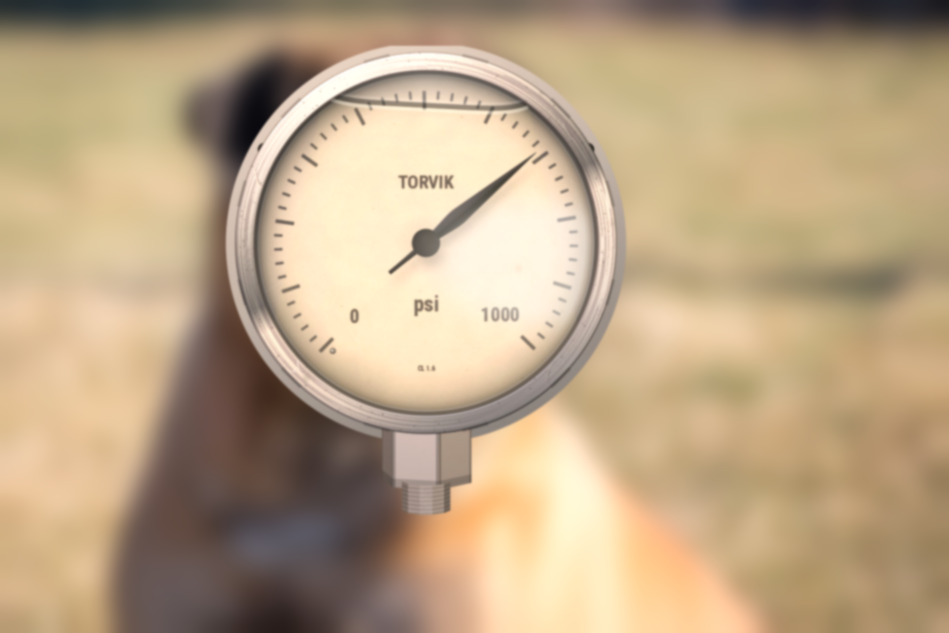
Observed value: **690** psi
